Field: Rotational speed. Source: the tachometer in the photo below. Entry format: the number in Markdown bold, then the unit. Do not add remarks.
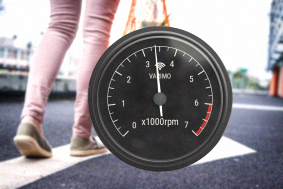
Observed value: **3375** rpm
